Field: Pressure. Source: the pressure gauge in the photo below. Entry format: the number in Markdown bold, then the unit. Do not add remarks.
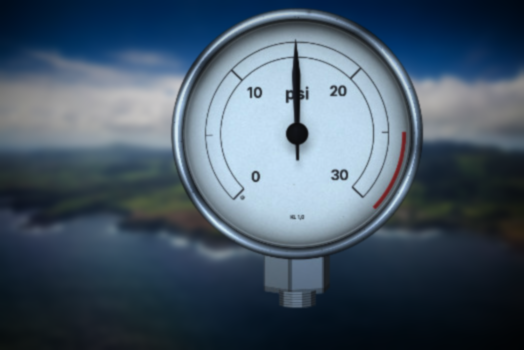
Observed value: **15** psi
